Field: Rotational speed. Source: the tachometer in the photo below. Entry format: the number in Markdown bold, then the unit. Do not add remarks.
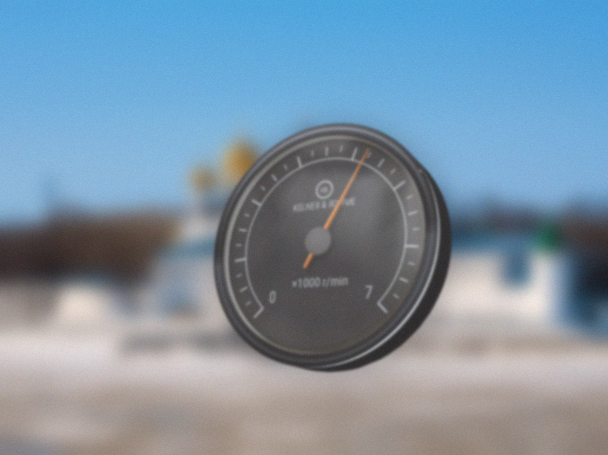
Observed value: **4250** rpm
